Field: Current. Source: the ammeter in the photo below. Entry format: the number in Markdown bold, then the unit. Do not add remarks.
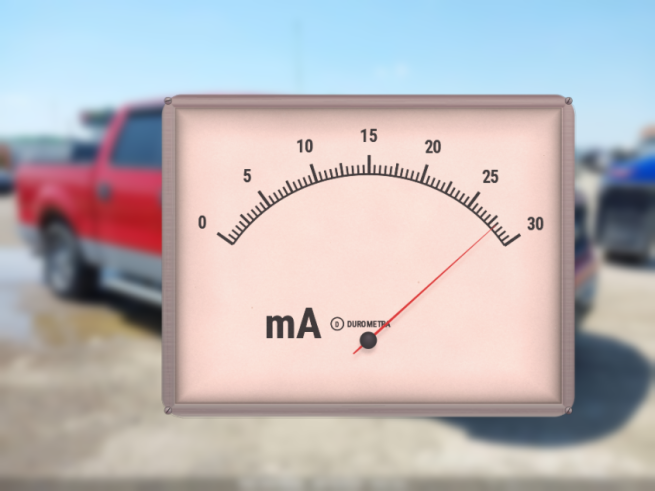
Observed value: **28** mA
